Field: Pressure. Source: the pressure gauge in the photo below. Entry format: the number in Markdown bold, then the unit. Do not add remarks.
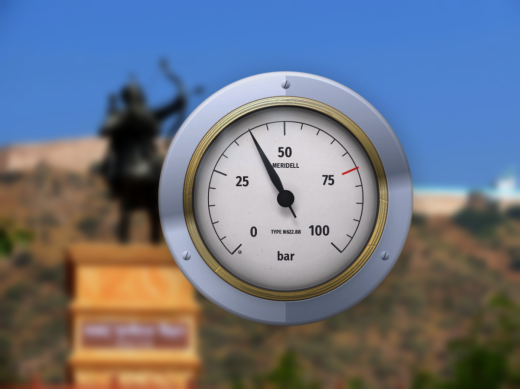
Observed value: **40** bar
